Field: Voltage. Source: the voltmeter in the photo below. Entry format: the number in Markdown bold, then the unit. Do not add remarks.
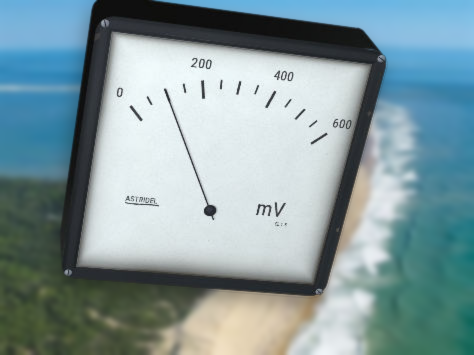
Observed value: **100** mV
